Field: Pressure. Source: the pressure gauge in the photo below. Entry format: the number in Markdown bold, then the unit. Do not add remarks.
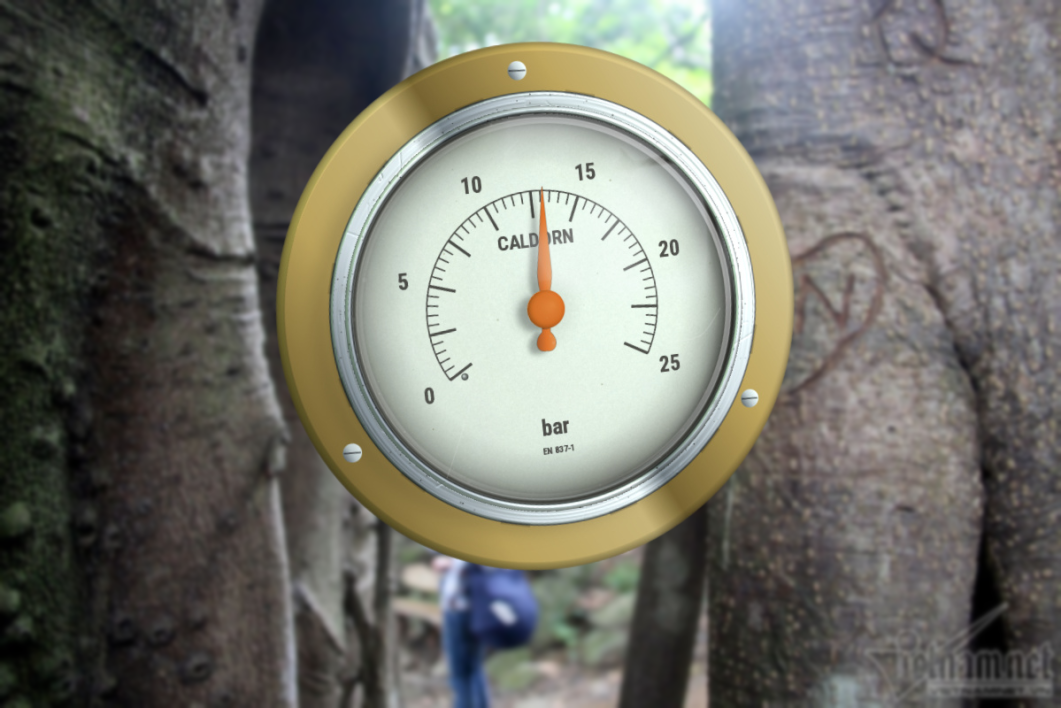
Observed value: **13** bar
